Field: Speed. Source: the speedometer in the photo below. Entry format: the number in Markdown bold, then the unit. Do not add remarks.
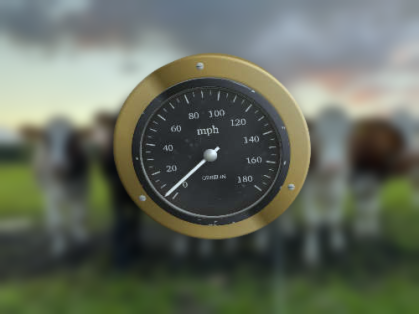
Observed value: **5** mph
